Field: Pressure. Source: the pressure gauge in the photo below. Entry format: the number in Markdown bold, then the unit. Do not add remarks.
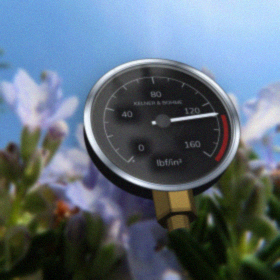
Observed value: **130** psi
